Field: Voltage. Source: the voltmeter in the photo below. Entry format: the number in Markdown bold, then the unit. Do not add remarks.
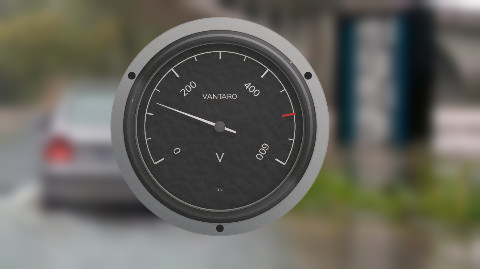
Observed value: **125** V
